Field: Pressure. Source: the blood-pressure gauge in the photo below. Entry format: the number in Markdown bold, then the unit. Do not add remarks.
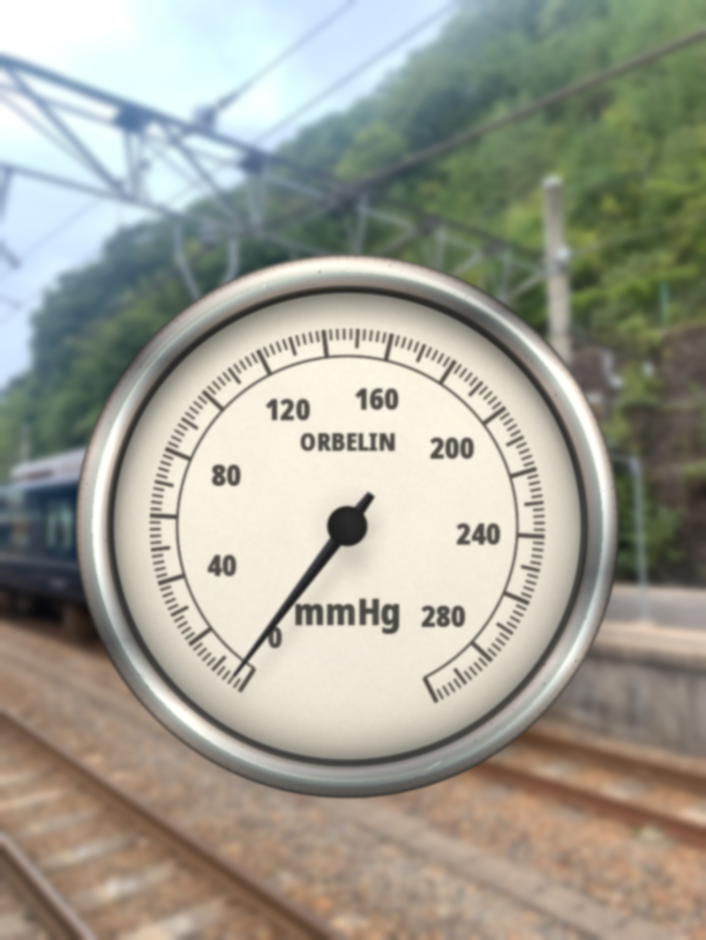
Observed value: **4** mmHg
